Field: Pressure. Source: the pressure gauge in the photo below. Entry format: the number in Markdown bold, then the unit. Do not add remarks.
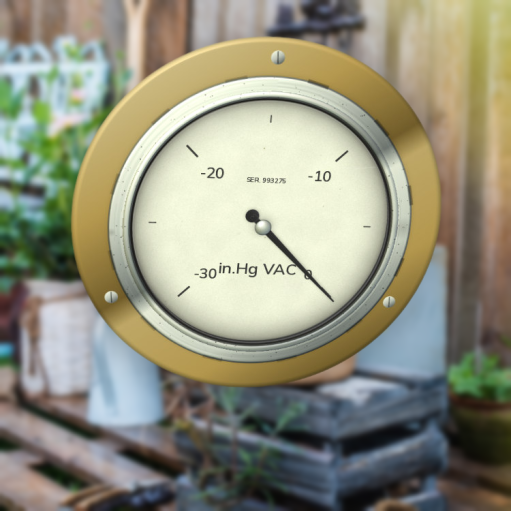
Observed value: **0** inHg
